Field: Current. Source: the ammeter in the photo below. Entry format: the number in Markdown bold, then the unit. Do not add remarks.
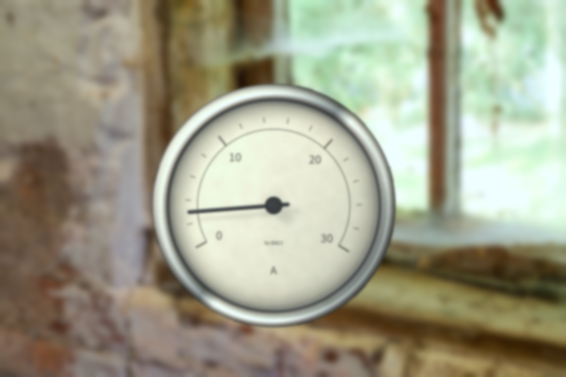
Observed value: **3** A
